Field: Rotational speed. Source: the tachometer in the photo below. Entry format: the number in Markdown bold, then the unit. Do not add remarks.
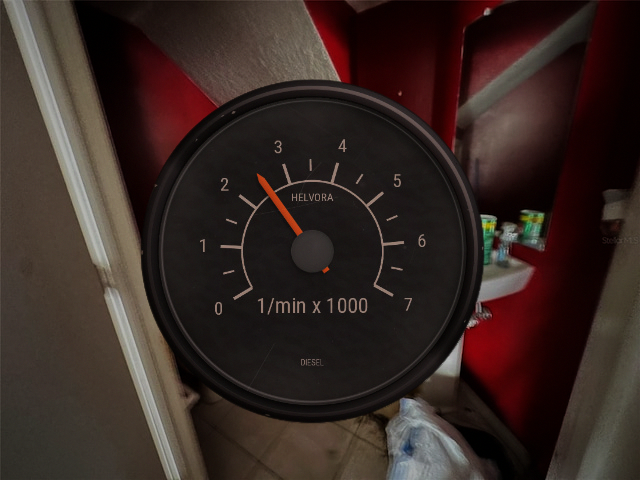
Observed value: **2500** rpm
